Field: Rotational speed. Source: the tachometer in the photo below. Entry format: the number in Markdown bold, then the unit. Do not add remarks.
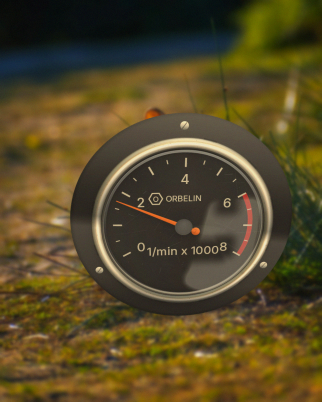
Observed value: **1750** rpm
